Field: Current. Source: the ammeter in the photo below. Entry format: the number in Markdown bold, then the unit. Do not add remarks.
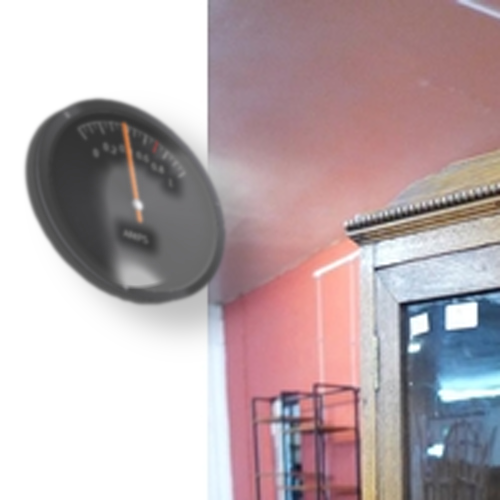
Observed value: **0.4** A
